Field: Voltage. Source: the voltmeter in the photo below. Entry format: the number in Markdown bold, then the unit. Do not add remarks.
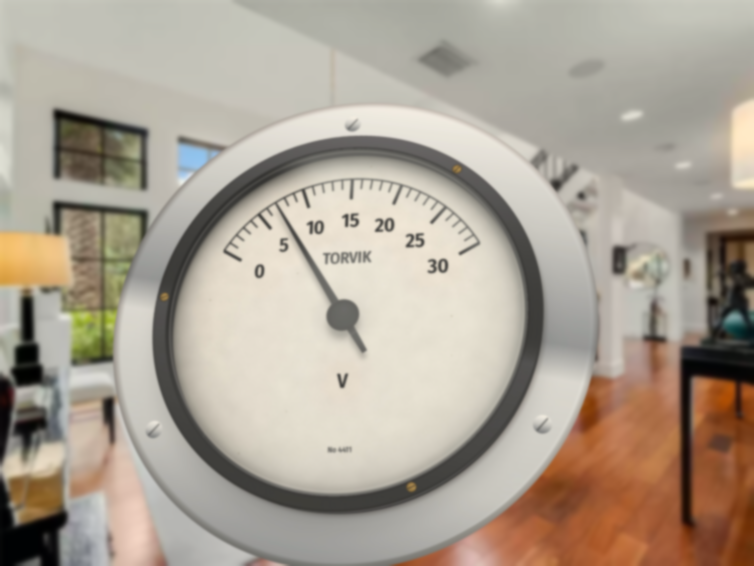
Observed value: **7** V
